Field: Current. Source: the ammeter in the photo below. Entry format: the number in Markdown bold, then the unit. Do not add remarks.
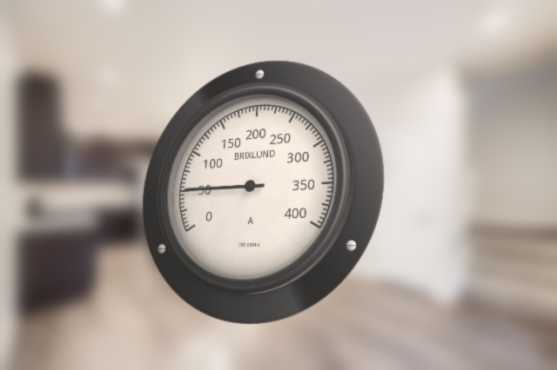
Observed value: **50** A
